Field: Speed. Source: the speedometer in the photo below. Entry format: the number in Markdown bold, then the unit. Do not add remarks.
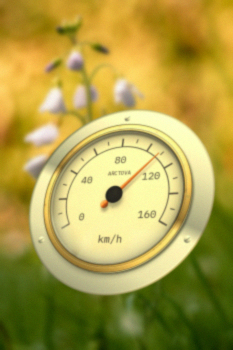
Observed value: **110** km/h
